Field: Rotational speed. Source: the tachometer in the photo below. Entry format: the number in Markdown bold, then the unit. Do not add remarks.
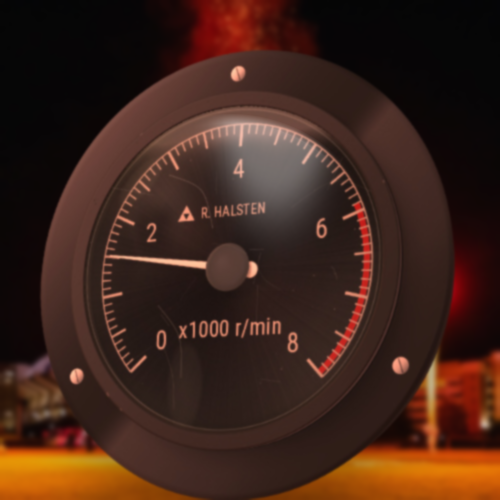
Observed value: **1500** rpm
